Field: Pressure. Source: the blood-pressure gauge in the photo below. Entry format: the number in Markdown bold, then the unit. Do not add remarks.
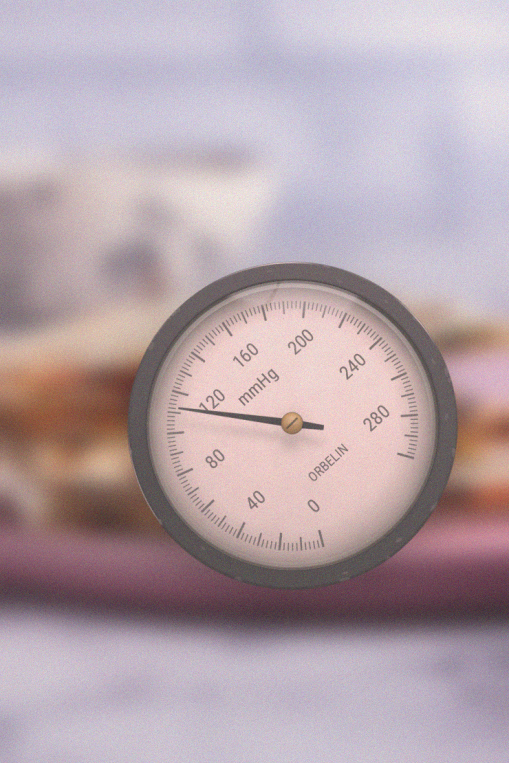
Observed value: **112** mmHg
